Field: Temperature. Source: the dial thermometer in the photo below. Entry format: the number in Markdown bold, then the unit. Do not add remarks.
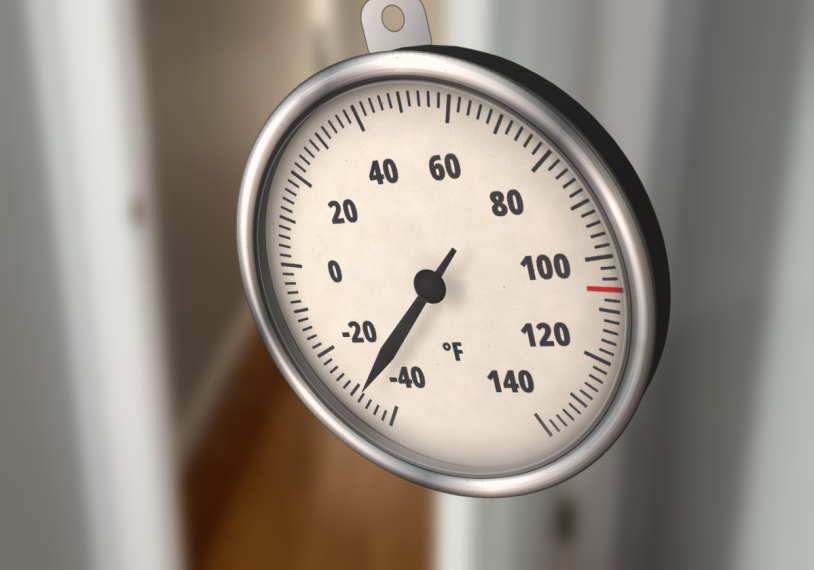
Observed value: **-32** °F
